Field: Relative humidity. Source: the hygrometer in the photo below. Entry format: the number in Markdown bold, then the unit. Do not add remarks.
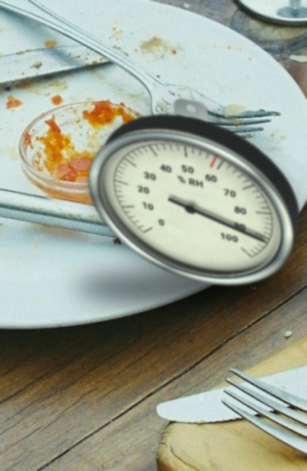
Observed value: **90** %
